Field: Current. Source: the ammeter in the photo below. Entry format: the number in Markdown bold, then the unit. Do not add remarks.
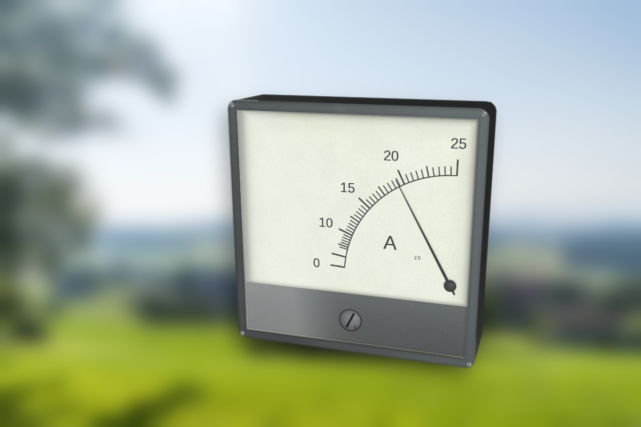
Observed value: **19.5** A
